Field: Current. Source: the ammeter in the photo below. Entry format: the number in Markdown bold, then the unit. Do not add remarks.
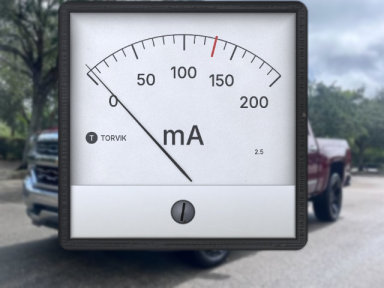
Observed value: **5** mA
